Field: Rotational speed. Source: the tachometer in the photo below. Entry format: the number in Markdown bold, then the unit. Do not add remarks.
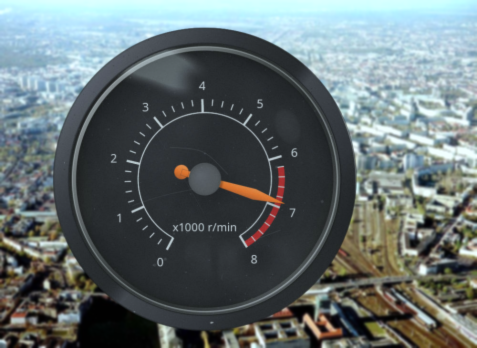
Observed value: **6900** rpm
